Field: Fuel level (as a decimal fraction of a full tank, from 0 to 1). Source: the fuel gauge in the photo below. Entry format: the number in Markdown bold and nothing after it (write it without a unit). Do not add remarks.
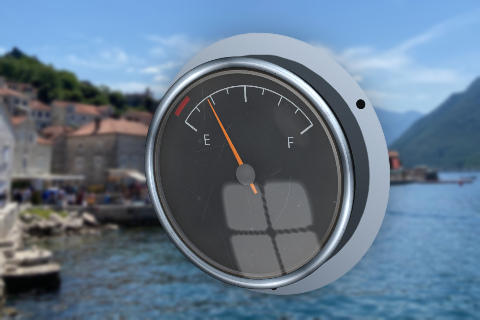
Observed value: **0.25**
